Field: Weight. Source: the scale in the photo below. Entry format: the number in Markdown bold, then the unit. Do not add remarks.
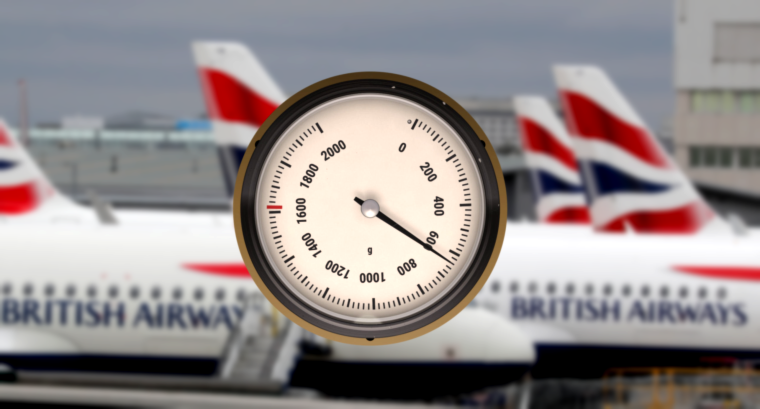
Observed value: **640** g
